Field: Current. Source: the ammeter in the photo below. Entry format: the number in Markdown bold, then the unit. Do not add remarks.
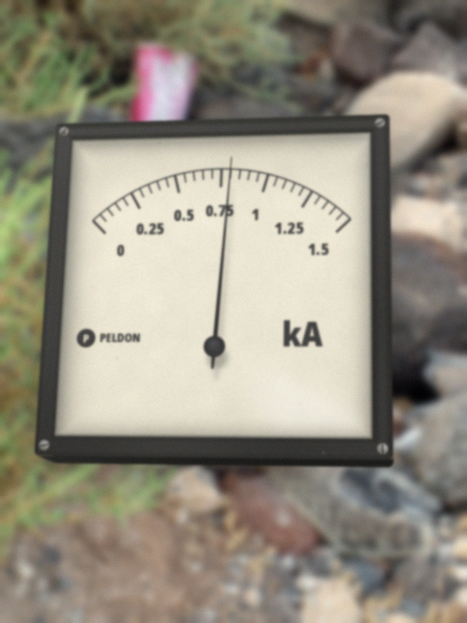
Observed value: **0.8** kA
